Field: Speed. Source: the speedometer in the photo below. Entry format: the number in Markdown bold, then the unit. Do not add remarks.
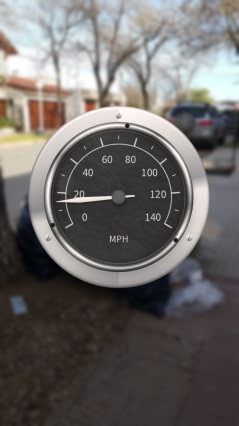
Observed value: **15** mph
